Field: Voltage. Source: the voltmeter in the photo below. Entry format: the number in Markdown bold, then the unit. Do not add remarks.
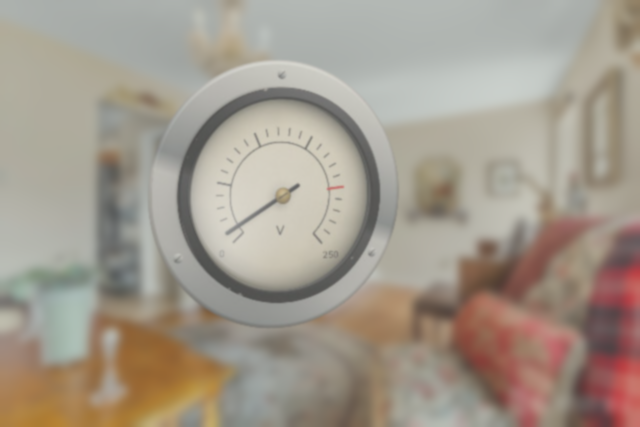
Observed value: **10** V
